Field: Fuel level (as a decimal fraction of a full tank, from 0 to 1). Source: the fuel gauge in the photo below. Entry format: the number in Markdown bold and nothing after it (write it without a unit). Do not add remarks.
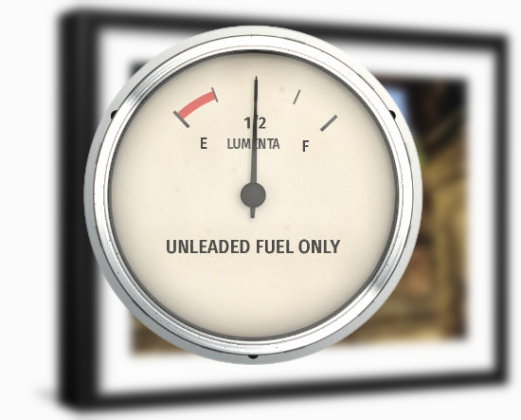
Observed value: **0.5**
